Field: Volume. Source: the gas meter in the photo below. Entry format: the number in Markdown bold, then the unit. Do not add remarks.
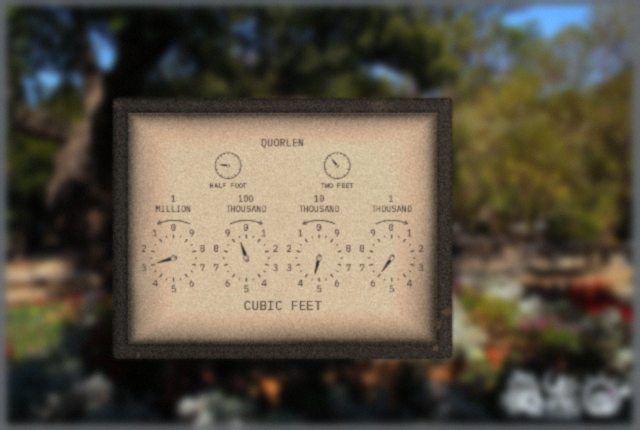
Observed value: **294600** ft³
